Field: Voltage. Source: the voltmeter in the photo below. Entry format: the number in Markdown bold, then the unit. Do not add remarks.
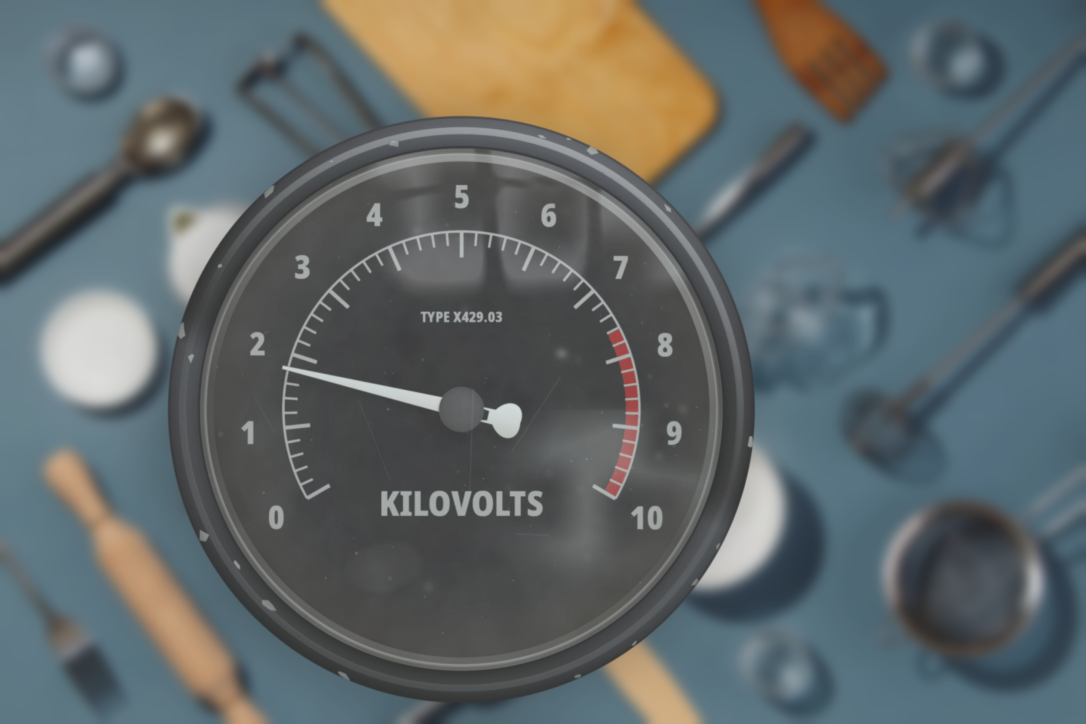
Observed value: **1.8** kV
